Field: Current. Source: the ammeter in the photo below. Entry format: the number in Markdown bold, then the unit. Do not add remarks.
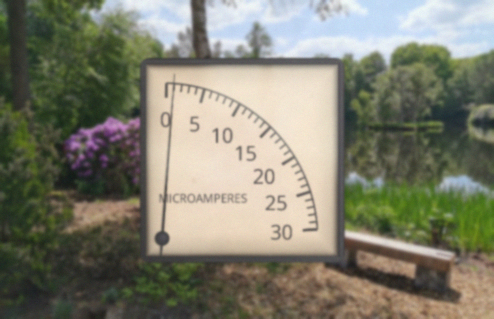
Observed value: **1** µA
